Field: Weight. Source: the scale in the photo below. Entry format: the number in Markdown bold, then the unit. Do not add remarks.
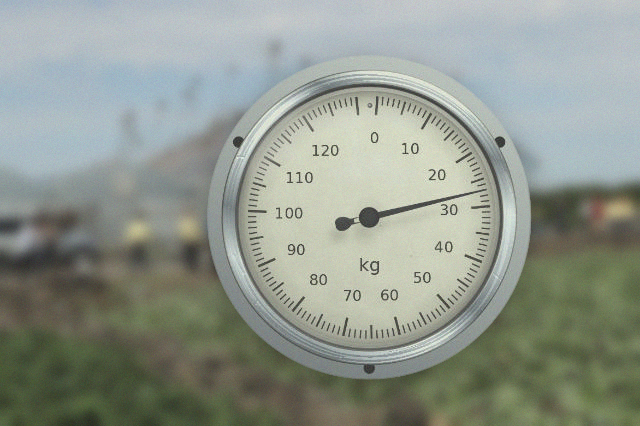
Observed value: **27** kg
